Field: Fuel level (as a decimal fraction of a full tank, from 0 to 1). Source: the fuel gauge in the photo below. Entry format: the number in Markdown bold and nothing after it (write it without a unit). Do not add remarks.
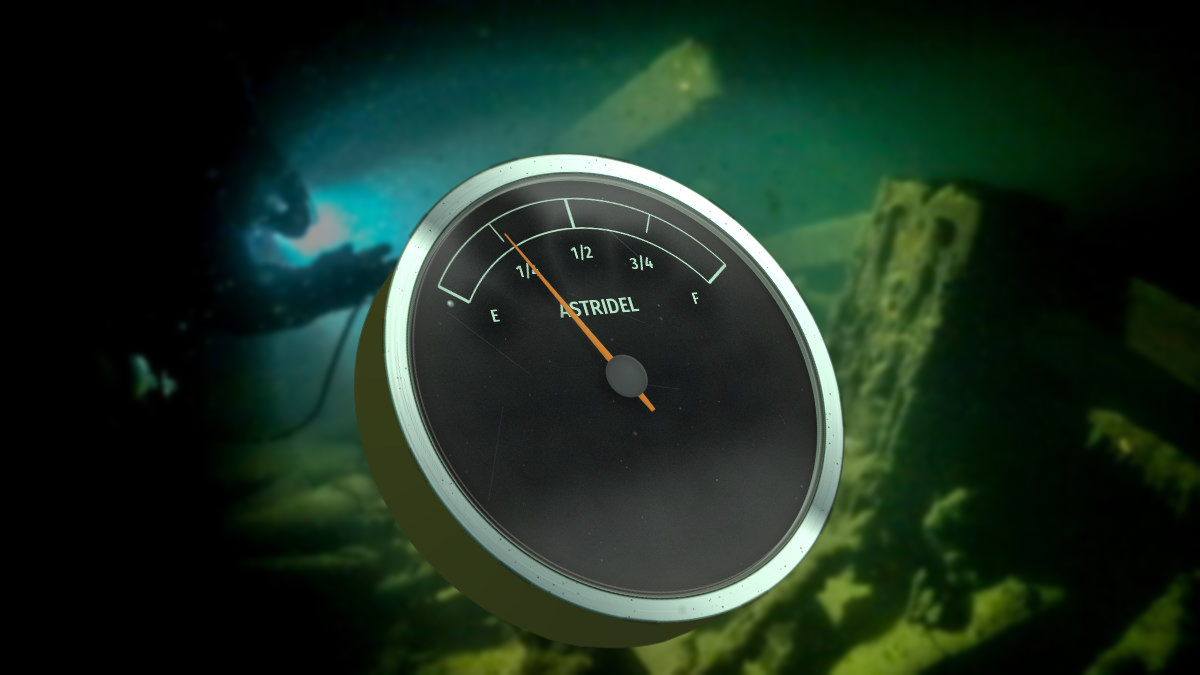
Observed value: **0.25**
